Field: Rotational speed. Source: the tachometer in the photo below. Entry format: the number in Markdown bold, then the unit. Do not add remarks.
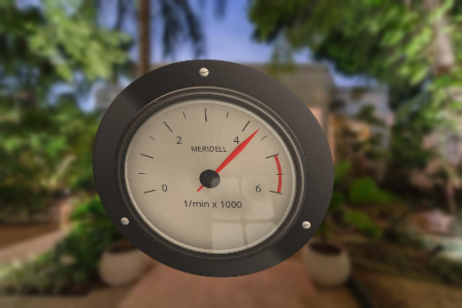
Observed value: **4250** rpm
